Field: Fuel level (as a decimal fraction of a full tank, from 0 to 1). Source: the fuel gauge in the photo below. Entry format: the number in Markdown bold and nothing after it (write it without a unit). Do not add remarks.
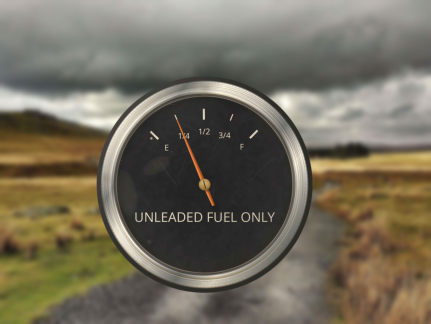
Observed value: **0.25**
